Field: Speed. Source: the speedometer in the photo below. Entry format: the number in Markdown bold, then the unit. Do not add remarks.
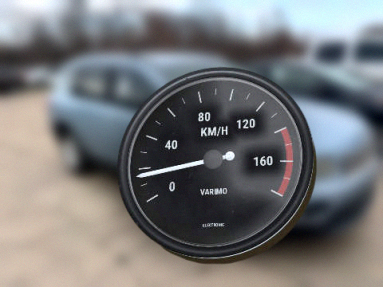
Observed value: **15** km/h
